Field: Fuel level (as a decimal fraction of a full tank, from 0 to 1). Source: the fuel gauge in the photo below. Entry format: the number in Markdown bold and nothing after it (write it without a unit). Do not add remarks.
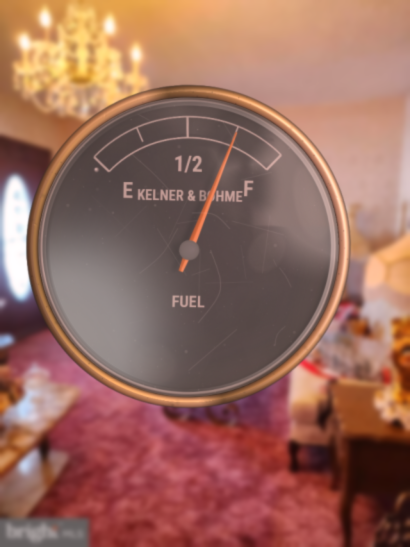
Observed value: **0.75**
